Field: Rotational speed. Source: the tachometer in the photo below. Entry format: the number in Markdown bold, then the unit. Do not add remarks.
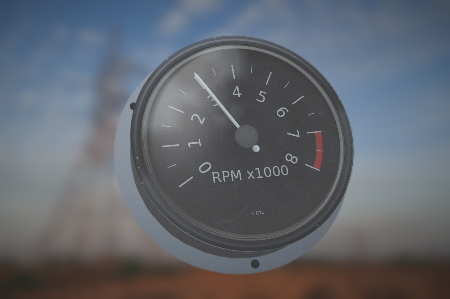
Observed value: **3000** rpm
